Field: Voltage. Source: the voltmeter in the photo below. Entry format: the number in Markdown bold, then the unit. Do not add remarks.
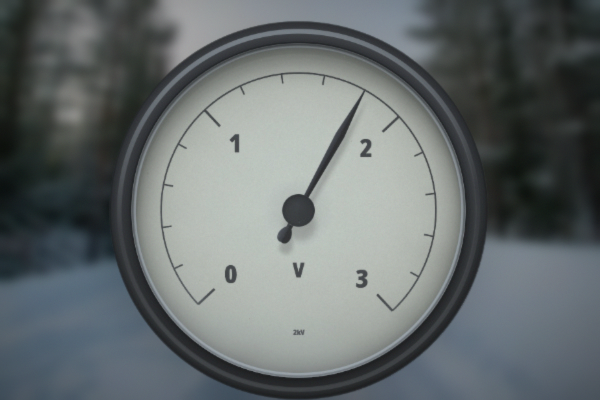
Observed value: **1.8** V
